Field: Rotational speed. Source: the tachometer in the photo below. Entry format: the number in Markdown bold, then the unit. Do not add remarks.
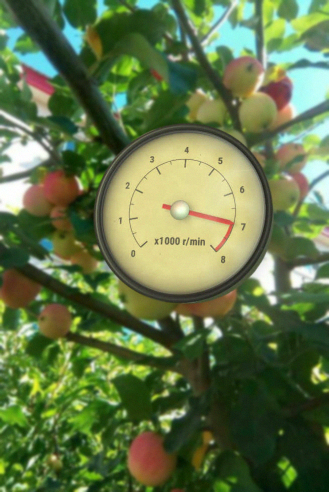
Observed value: **7000** rpm
